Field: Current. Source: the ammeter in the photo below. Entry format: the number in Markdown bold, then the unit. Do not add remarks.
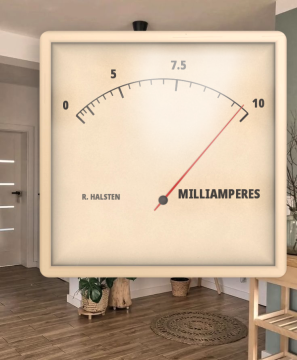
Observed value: **9.75** mA
